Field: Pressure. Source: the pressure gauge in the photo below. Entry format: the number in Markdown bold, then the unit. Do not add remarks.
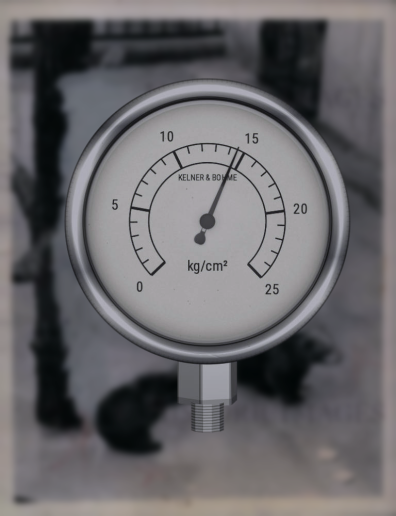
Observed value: **14.5** kg/cm²
